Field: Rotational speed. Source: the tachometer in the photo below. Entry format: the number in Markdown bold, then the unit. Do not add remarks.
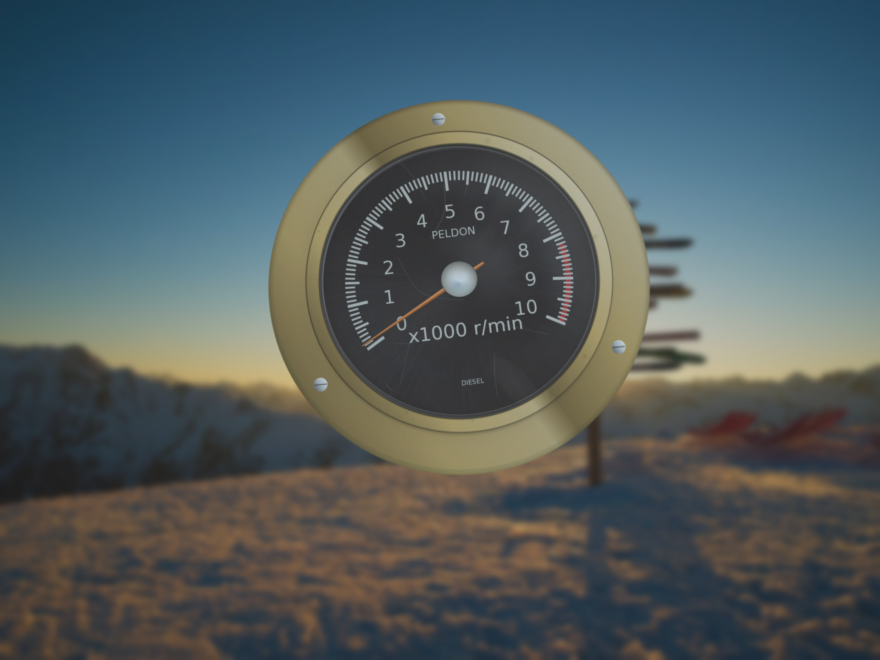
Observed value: **100** rpm
